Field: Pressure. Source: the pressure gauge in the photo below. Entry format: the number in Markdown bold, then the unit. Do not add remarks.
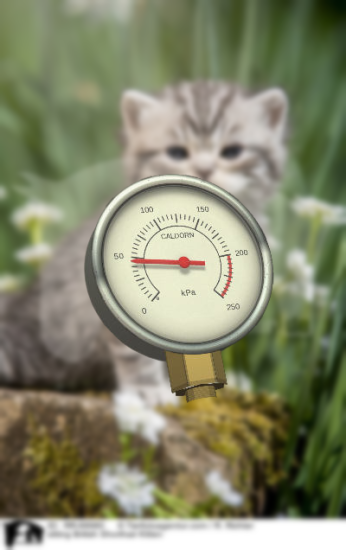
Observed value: **45** kPa
